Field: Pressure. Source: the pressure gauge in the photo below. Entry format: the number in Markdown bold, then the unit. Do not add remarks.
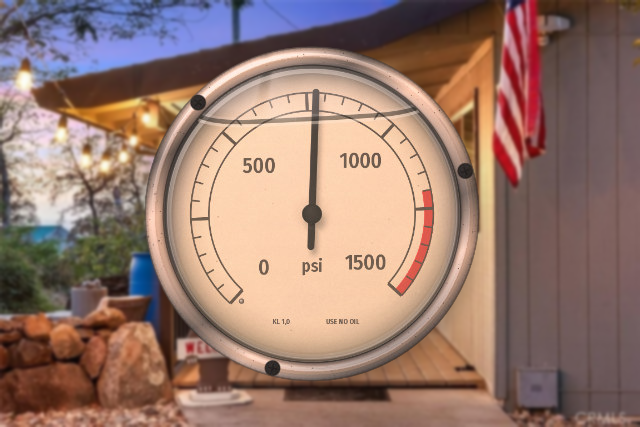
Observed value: **775** psi
